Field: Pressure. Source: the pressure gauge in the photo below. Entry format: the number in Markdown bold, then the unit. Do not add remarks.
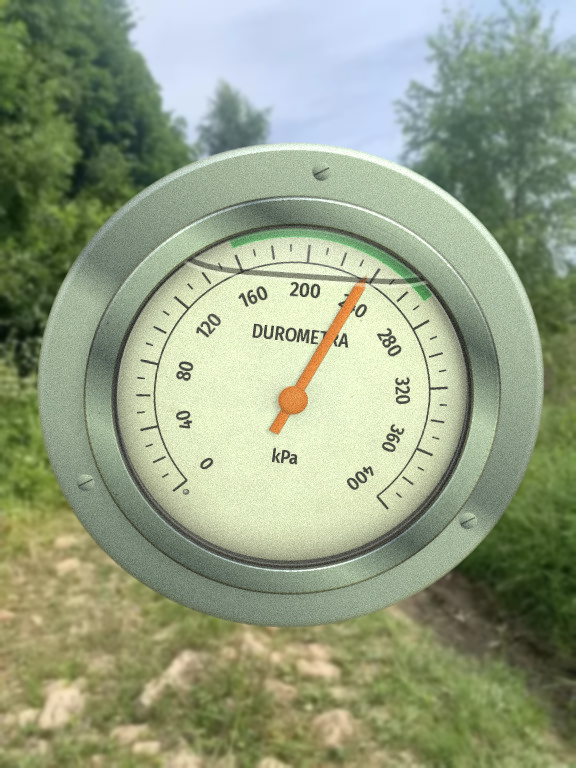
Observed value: **235** kPa
